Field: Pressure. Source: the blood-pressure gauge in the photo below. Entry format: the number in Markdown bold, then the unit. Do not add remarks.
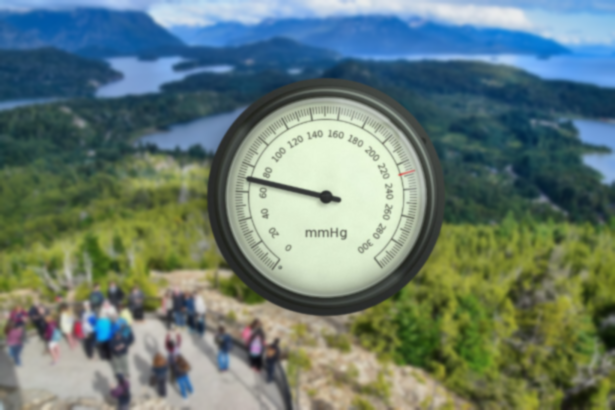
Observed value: **70** mmHg
